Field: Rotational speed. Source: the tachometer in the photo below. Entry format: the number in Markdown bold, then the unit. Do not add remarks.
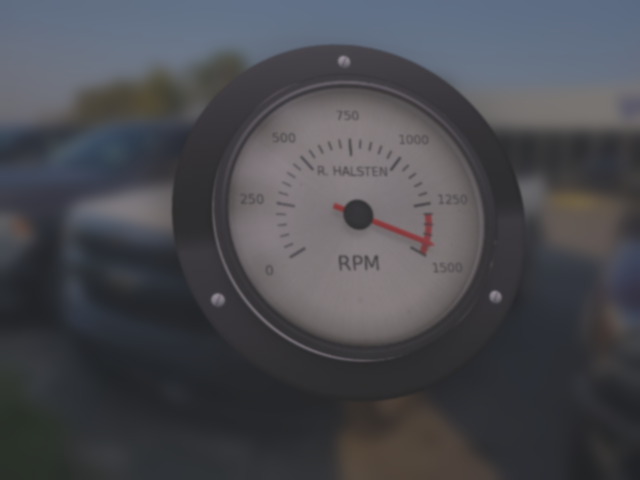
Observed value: **1450** rpm
